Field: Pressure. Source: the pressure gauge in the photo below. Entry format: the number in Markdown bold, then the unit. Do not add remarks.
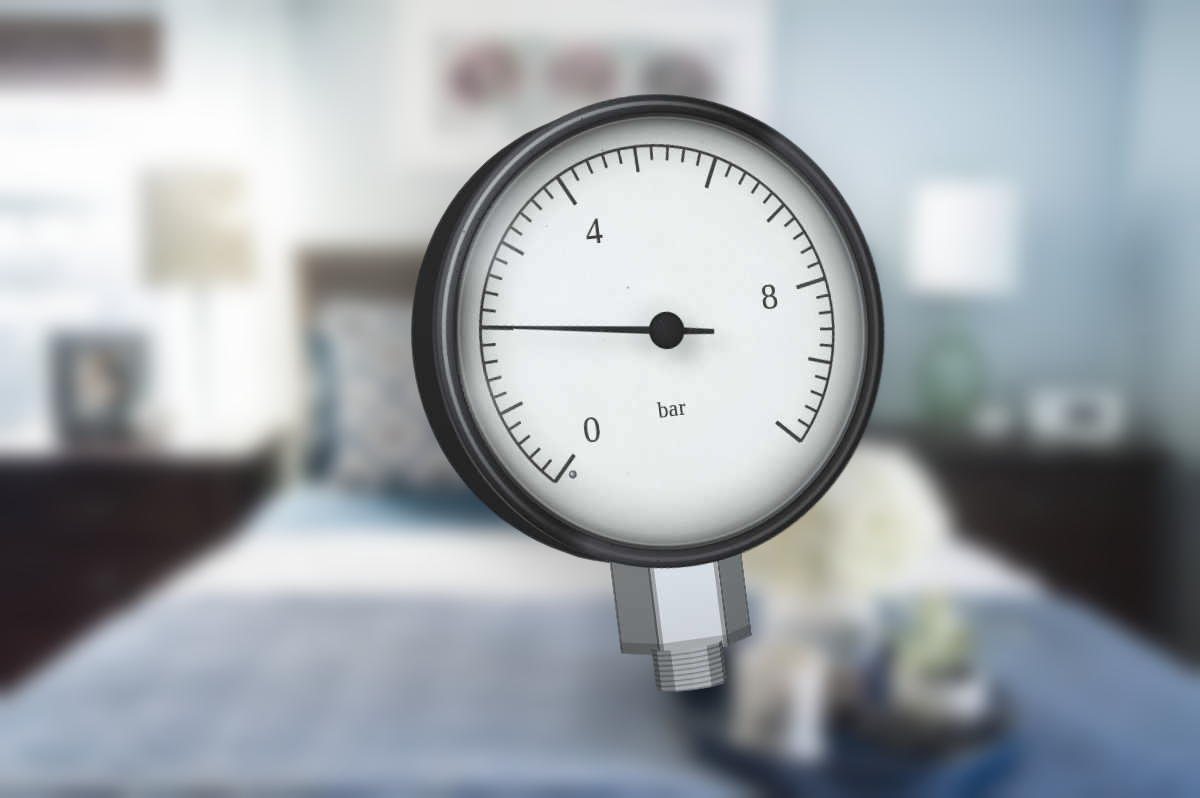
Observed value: **2** bar
